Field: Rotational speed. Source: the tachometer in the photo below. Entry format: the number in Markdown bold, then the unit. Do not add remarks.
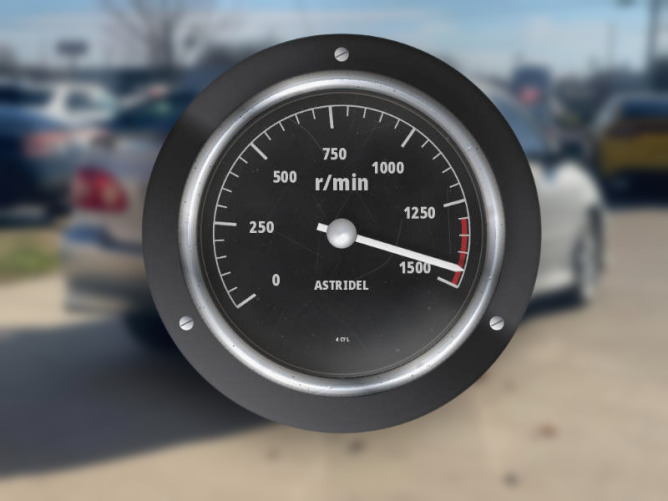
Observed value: **1450** rpm
